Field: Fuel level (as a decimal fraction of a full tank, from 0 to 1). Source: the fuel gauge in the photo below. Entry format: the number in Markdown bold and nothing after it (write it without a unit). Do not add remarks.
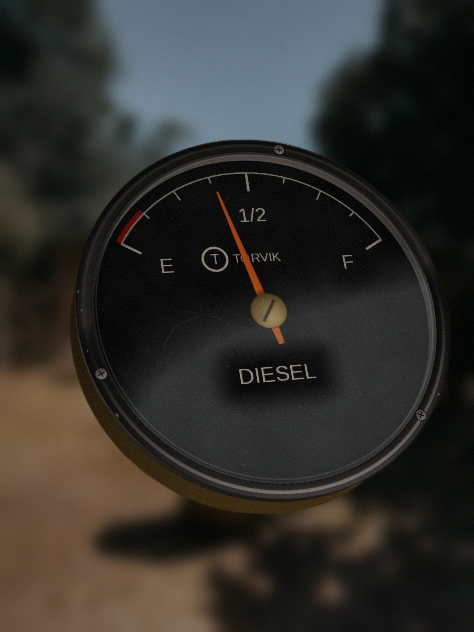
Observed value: **0.375**
